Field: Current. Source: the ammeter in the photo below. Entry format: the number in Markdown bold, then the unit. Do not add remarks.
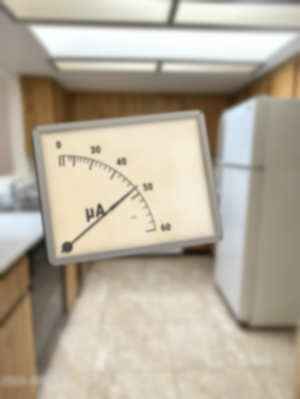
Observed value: **48** µA
